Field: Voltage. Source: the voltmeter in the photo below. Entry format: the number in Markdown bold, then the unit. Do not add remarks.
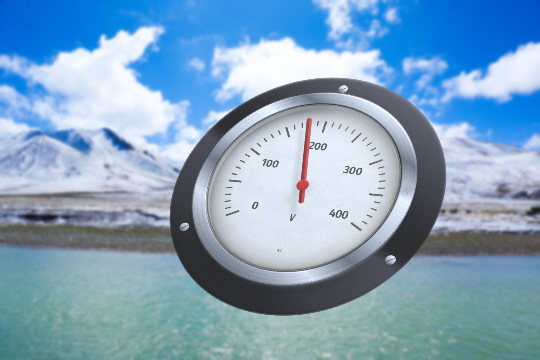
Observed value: **180** V
